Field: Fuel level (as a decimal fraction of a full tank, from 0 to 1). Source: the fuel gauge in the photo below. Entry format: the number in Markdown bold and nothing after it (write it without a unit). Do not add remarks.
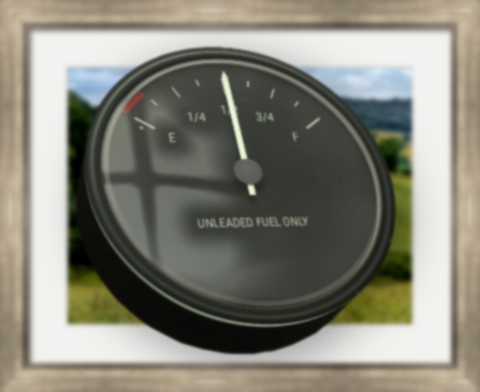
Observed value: **0.5**
